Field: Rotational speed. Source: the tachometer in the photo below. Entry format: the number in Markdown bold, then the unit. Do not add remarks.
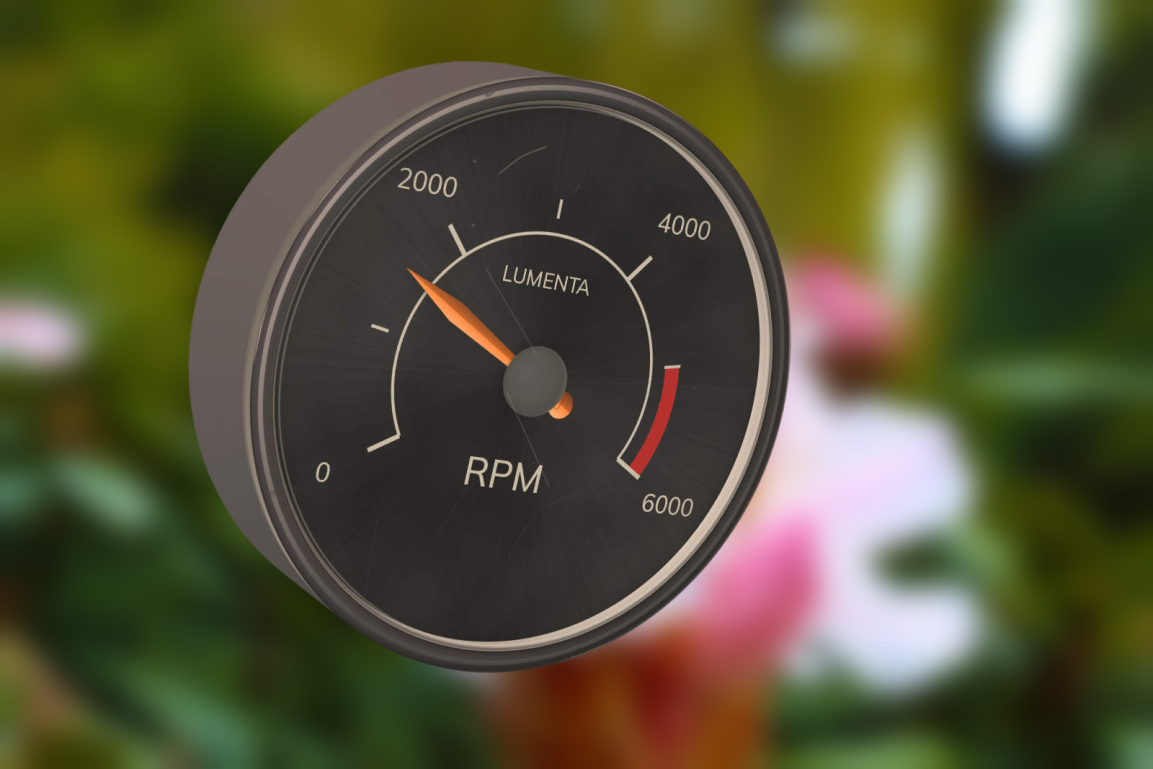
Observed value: **1500** rpm
